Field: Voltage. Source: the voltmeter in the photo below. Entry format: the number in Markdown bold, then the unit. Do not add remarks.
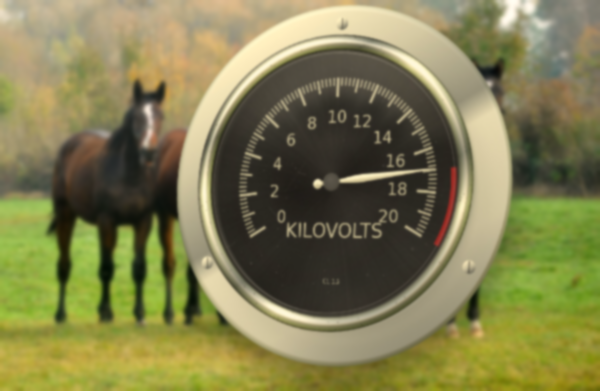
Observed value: **17** kV
